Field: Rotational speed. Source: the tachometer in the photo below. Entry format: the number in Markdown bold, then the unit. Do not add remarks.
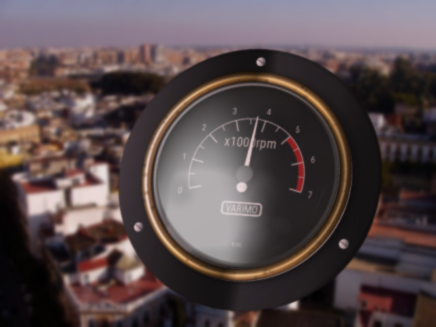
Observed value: **3750** rpm
